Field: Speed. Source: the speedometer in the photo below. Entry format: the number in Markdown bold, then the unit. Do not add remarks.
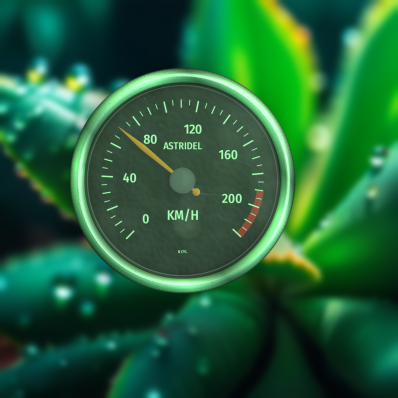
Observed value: **70** km/h
